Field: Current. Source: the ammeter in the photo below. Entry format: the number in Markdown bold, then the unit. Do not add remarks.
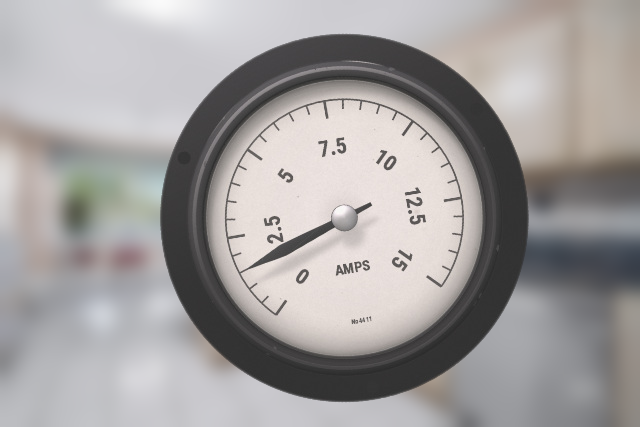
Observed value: **1.5** A
